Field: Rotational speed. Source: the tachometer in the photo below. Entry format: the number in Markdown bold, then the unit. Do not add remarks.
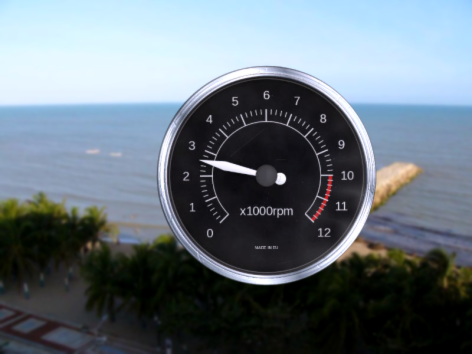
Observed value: **2600** rpm
